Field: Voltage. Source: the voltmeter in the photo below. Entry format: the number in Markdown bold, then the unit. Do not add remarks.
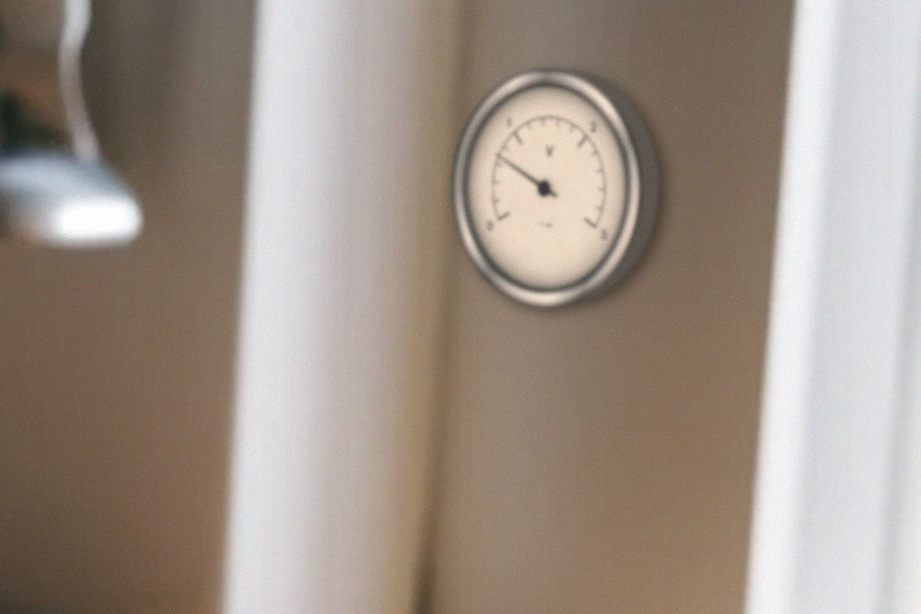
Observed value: **0.7** V
